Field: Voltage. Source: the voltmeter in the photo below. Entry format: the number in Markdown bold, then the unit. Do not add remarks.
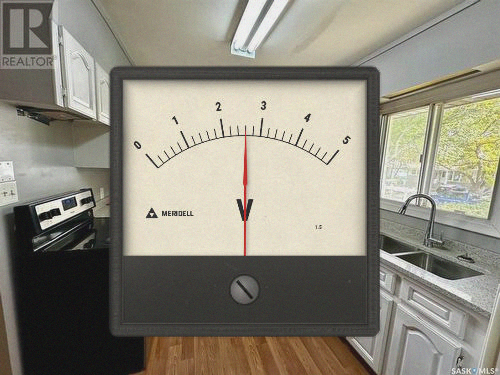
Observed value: **2.6** V
